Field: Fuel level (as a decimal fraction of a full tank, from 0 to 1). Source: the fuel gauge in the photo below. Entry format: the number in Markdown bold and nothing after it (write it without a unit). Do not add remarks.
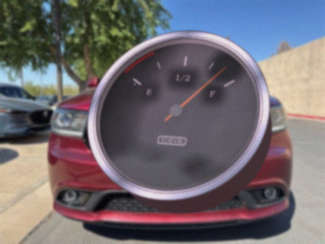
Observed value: **0.875**
